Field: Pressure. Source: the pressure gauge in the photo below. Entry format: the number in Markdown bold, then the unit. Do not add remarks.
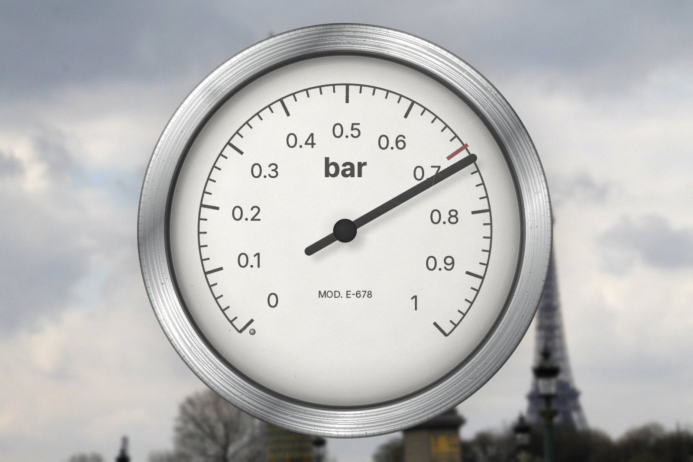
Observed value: **0.72** bar
